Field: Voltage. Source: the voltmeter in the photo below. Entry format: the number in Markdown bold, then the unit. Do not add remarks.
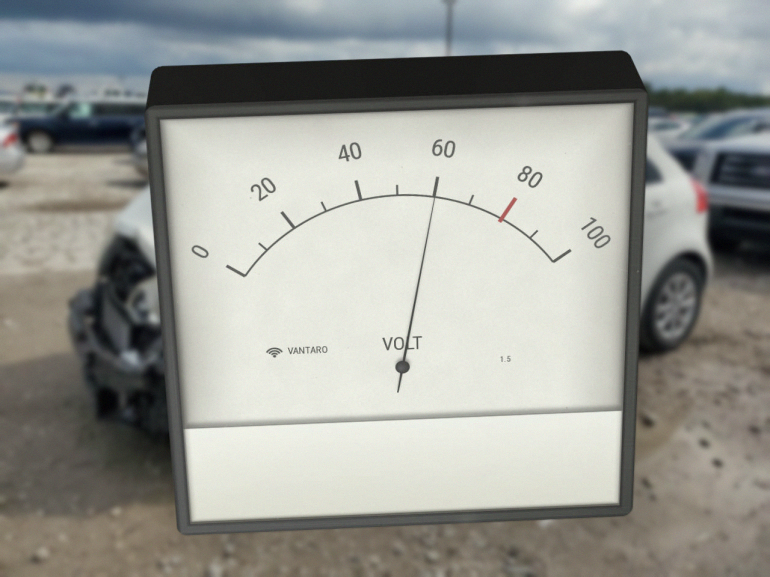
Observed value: **60** V
